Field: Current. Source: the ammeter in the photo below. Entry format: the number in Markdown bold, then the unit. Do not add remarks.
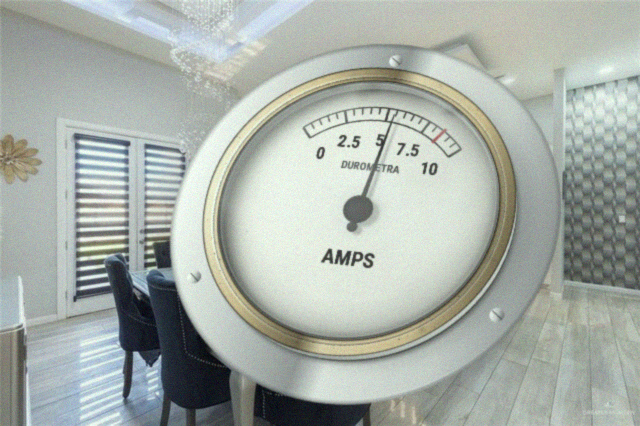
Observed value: **5.5** A
